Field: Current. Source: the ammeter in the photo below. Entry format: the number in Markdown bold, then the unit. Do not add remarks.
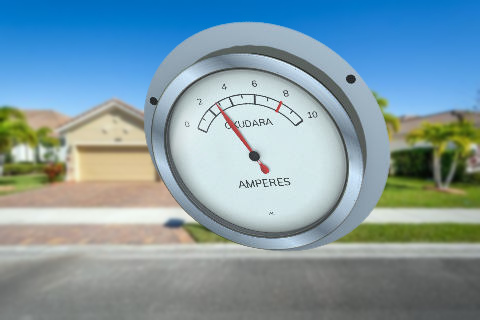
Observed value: **3** A
